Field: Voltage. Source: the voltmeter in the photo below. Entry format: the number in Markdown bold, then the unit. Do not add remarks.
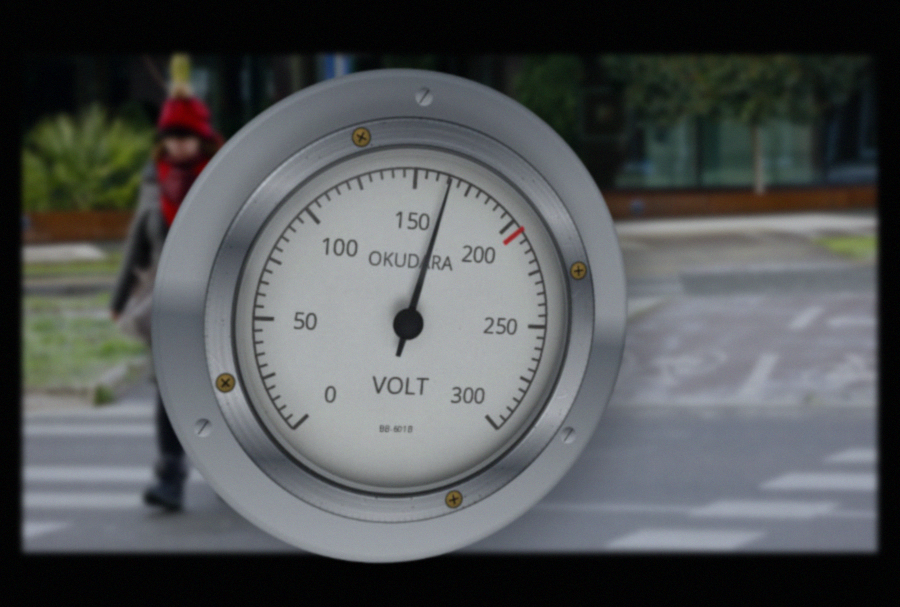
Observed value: **165** V
